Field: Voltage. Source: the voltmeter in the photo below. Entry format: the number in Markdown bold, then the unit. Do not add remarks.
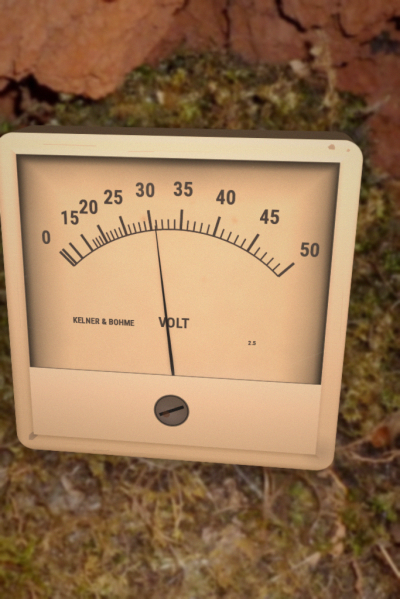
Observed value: **31** V
